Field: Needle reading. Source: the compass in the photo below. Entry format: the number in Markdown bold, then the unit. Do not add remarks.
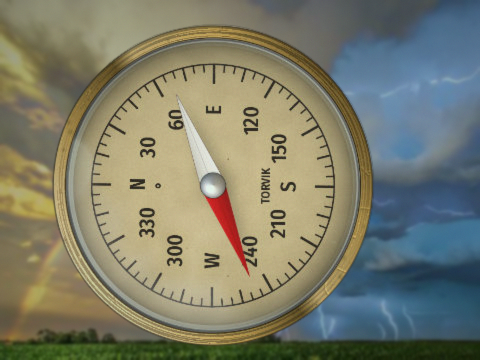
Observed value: **247.5** °
